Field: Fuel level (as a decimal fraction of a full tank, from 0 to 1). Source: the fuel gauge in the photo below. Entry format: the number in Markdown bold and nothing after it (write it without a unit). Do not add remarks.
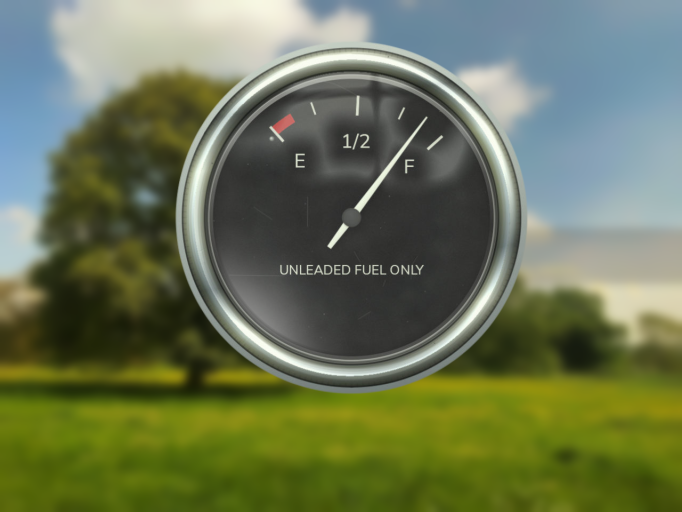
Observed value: **0.875**
